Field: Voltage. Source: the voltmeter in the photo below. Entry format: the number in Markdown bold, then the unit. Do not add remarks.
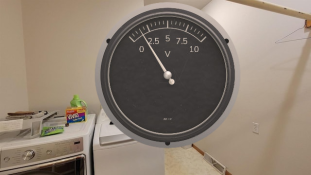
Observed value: **1.5** V
